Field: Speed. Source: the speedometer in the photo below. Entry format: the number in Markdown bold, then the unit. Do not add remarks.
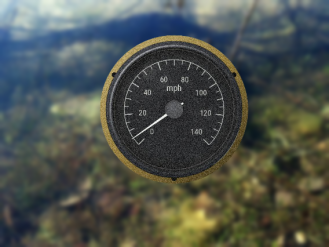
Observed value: **5** mph
